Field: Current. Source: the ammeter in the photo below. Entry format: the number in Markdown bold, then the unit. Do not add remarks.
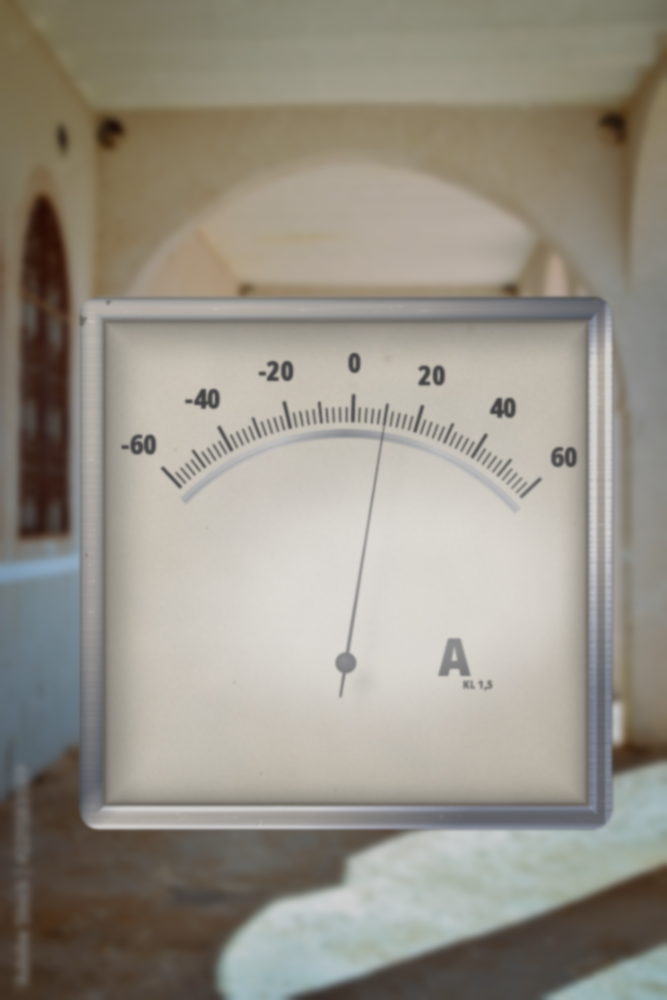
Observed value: **10** A
